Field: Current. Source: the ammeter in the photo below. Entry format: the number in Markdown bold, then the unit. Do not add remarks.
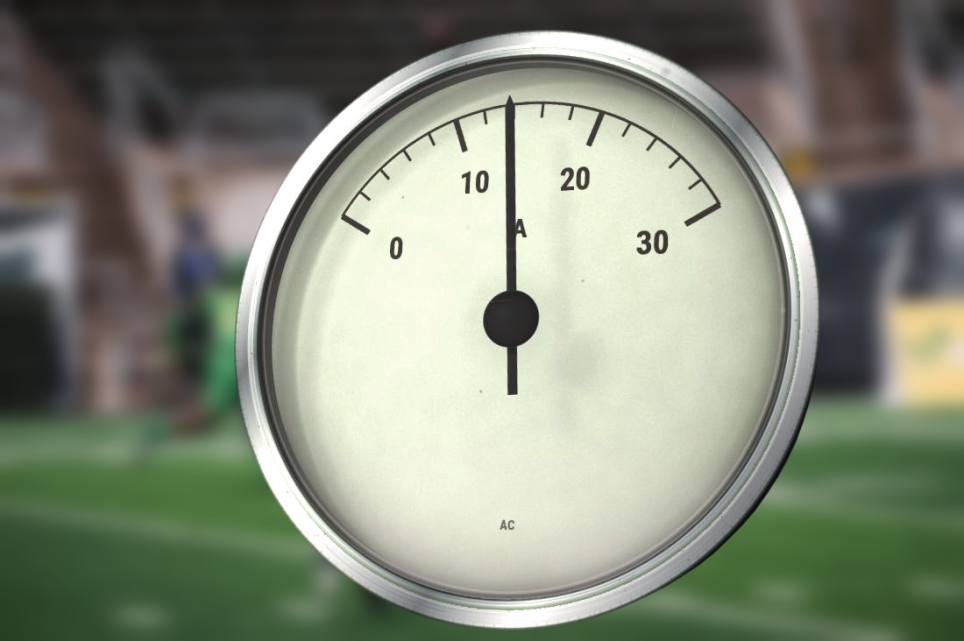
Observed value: **14** A
